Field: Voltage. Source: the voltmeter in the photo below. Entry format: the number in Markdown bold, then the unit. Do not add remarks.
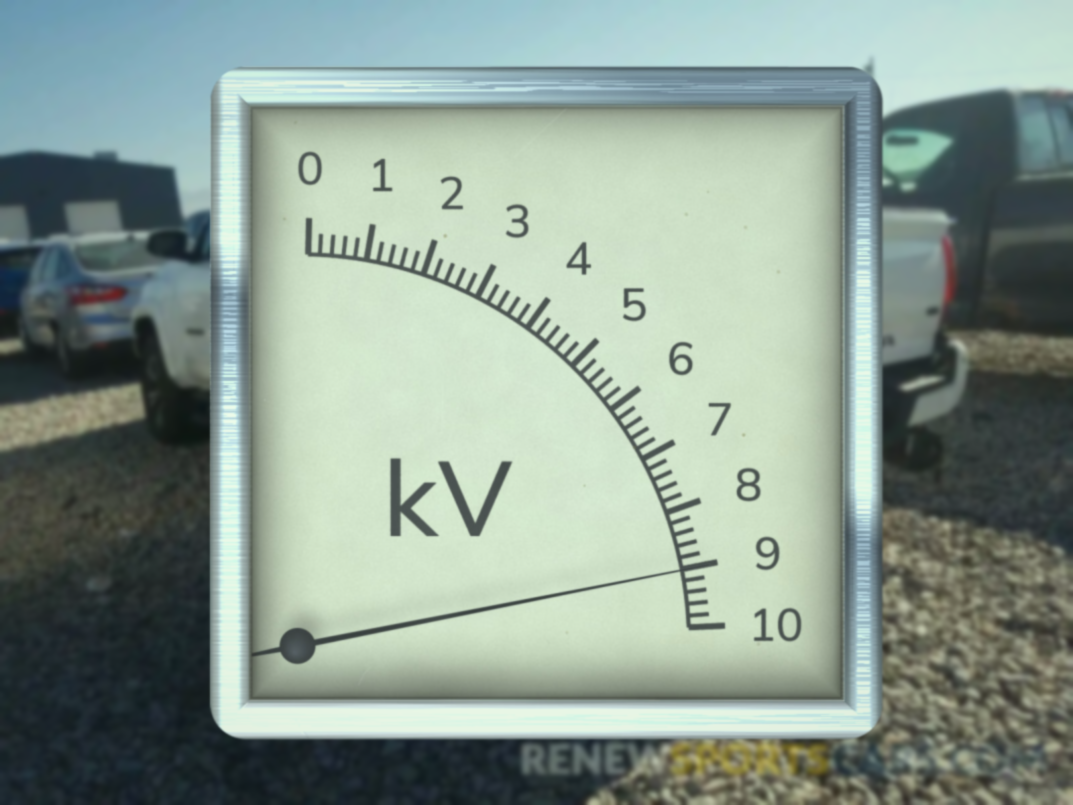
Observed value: **9** kV
